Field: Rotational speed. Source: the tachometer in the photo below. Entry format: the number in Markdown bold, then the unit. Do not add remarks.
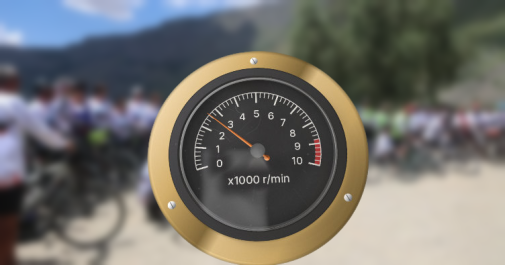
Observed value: **2600** rpm
